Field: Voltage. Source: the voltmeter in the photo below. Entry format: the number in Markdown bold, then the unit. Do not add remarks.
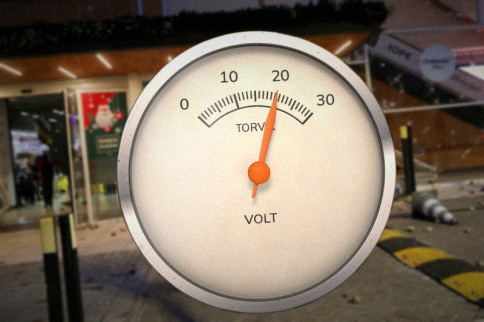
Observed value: **20** V
